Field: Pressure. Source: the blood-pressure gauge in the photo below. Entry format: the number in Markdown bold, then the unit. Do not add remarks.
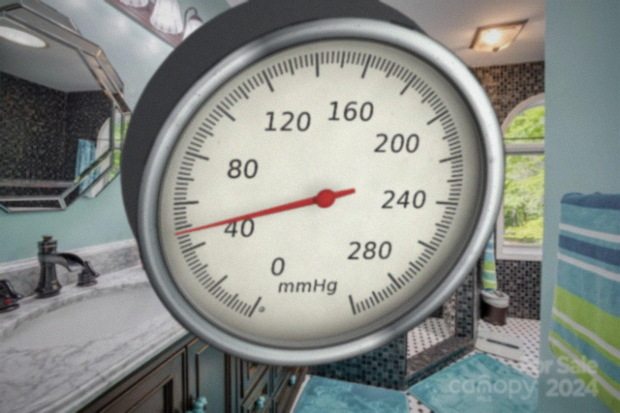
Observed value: **50** mmHg
